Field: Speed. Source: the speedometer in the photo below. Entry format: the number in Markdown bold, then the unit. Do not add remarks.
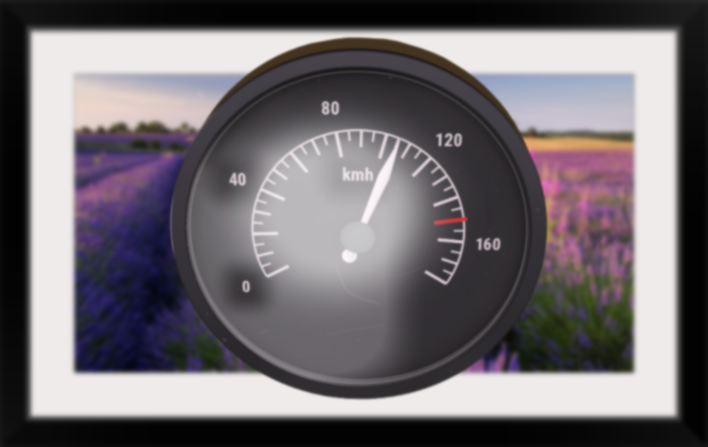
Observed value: **105** km/h
